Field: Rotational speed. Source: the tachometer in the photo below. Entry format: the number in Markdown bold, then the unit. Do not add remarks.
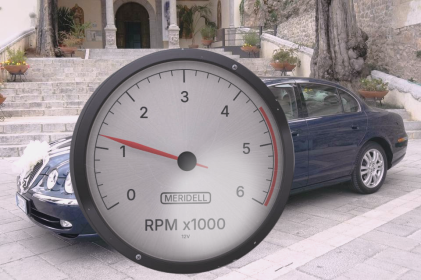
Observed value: **1200** rpm
